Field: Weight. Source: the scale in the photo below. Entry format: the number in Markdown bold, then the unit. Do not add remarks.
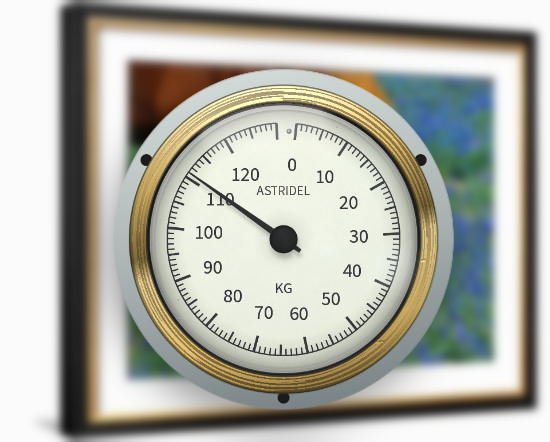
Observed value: **111** kg
